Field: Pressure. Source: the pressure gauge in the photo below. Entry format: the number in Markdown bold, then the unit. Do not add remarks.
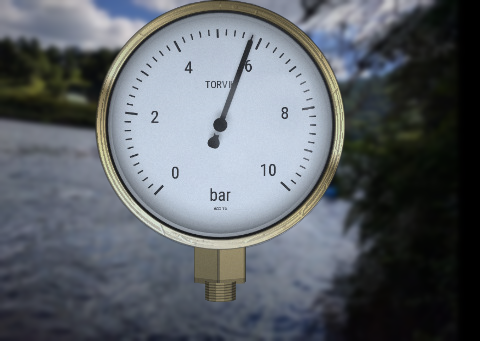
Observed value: **5.8** bar
